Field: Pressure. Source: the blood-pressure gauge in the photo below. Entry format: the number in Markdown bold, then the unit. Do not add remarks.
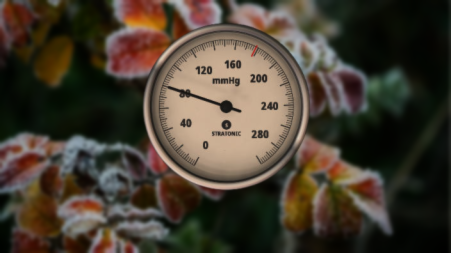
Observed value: **80** mmHg
